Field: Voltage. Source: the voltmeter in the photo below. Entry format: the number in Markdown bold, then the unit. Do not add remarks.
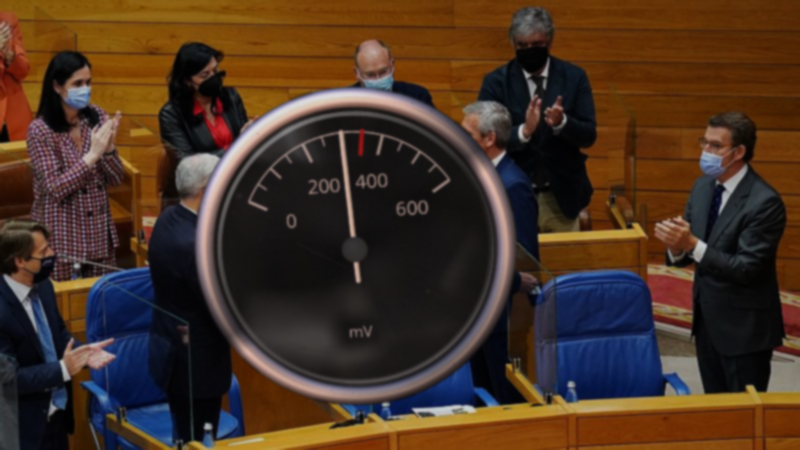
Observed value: **300** mV
